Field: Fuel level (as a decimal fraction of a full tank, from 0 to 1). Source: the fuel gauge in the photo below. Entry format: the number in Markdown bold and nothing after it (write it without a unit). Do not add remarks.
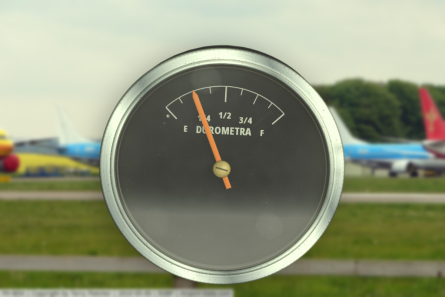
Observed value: **0.25**
